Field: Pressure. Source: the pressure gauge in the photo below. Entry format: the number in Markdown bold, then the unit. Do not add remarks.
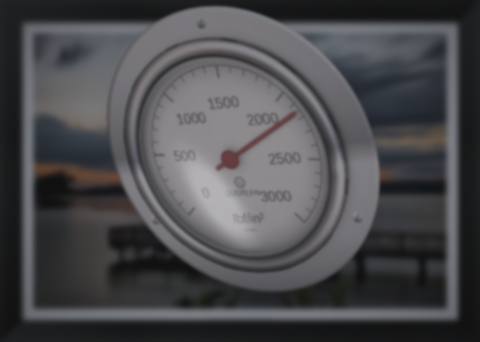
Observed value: **2150** psi
